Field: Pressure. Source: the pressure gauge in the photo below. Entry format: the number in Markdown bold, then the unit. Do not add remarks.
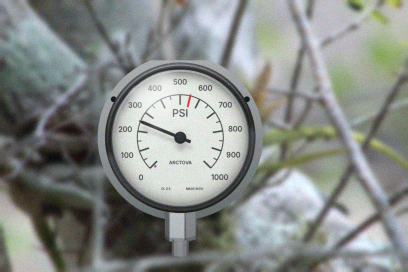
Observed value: **250** psi
